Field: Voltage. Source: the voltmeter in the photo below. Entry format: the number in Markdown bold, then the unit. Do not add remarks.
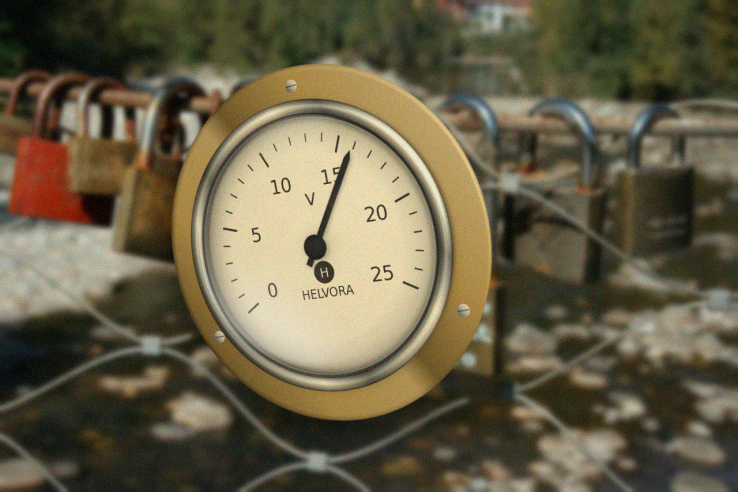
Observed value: **16** V
